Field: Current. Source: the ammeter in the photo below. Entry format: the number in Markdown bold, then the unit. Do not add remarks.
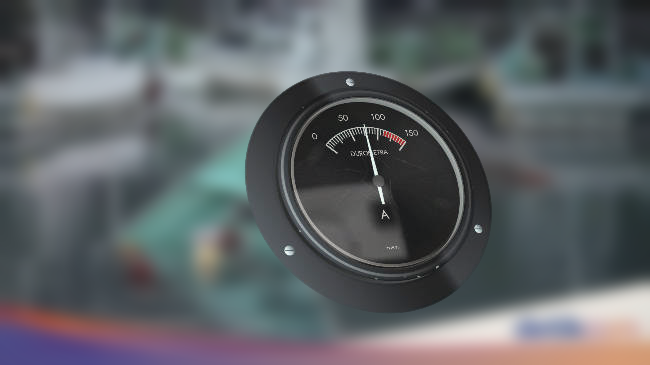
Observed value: **75** A
